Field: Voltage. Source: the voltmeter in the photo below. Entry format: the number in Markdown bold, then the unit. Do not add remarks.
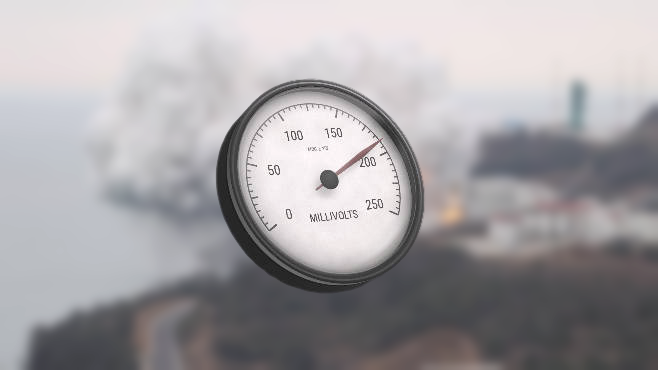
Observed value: **190** mV
